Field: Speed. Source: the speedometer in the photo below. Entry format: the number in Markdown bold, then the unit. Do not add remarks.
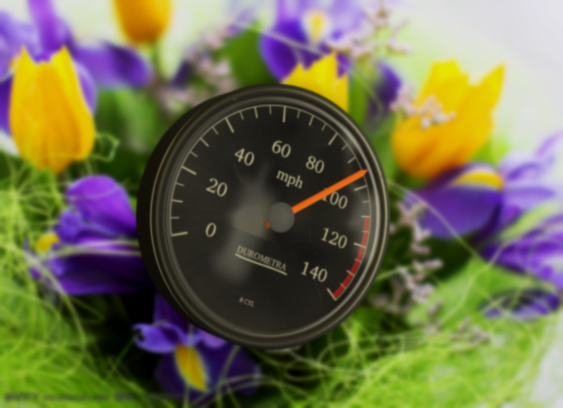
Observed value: **95** mph
